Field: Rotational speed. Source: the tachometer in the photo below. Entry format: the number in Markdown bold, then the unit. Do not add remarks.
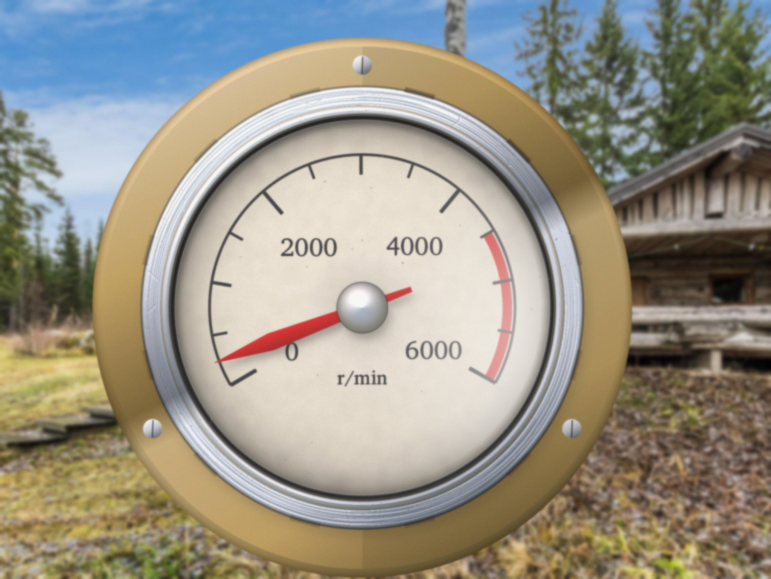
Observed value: **250** rpm
